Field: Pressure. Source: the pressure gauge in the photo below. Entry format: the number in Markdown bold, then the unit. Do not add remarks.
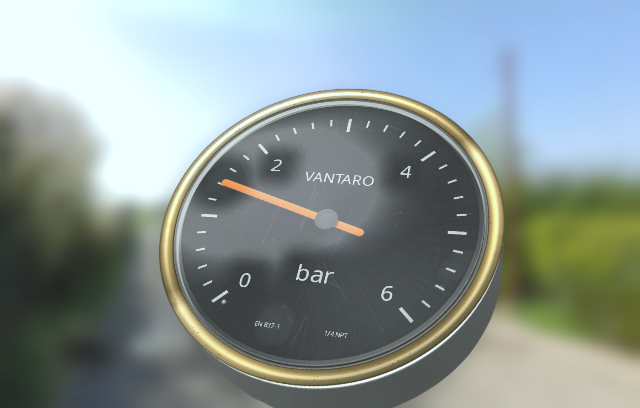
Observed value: **1.4** bar
